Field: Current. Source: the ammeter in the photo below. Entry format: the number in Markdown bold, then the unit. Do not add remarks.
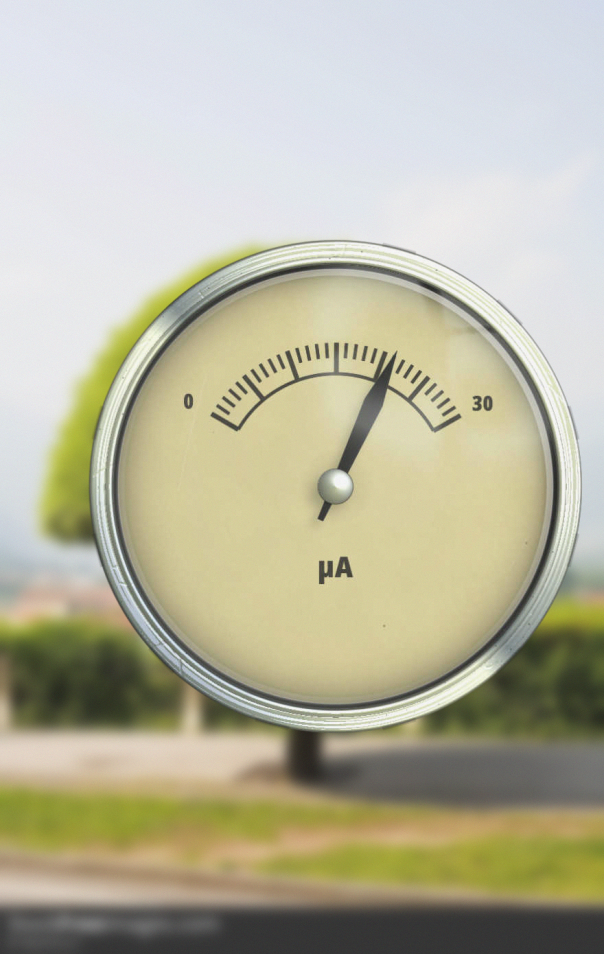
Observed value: **21** µA
